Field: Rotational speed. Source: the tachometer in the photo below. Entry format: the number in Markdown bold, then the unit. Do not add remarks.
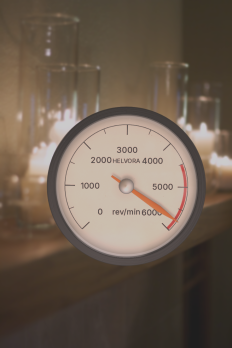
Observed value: **5750** rpm
